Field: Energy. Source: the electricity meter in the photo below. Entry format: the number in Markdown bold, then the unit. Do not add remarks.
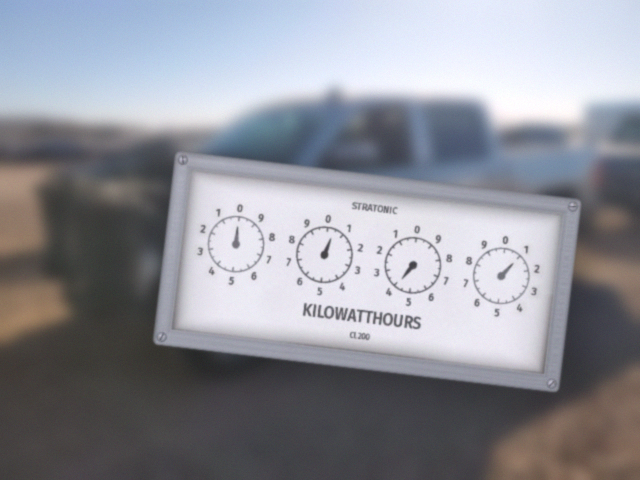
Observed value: **41** kWh
